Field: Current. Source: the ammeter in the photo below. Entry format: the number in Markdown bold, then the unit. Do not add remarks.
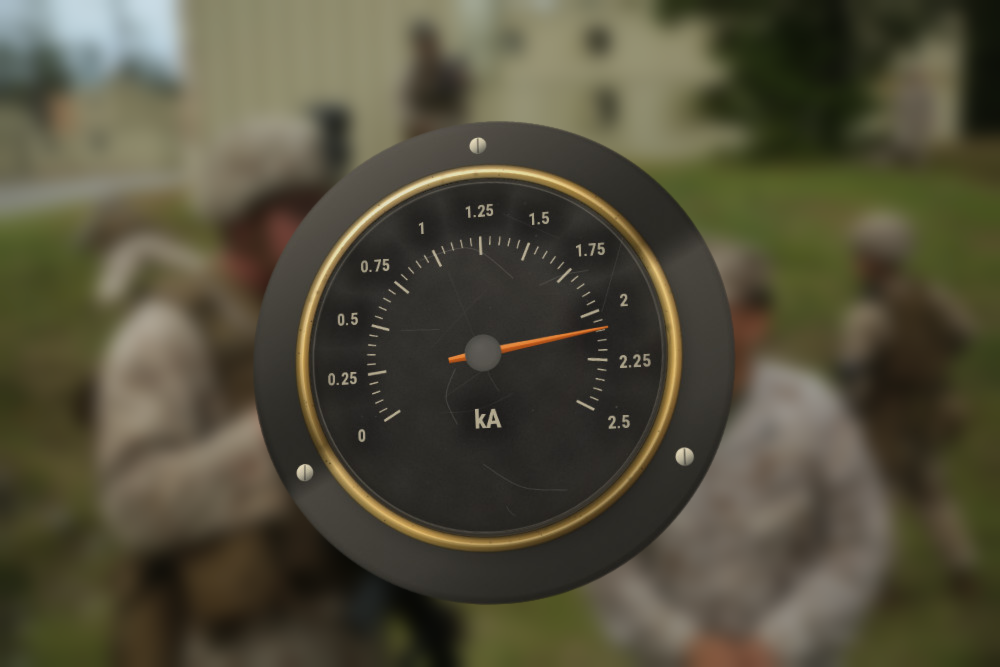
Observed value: **2.1** kA
